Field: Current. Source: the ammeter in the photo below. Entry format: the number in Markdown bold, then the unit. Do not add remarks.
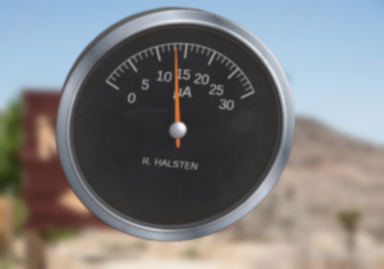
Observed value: **13** µA
